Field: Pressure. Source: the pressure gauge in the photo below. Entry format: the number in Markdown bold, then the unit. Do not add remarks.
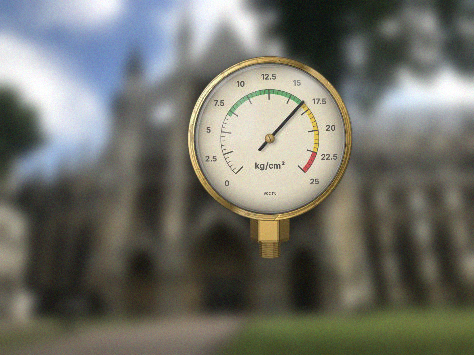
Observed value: **16.5** kg/cm²
